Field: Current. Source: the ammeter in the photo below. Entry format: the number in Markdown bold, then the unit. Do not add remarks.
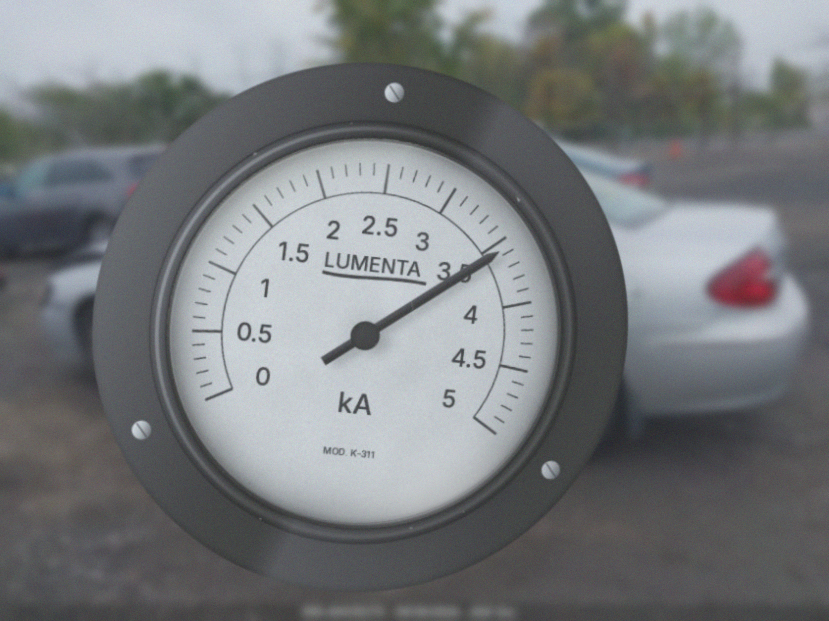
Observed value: **3.55** kA
